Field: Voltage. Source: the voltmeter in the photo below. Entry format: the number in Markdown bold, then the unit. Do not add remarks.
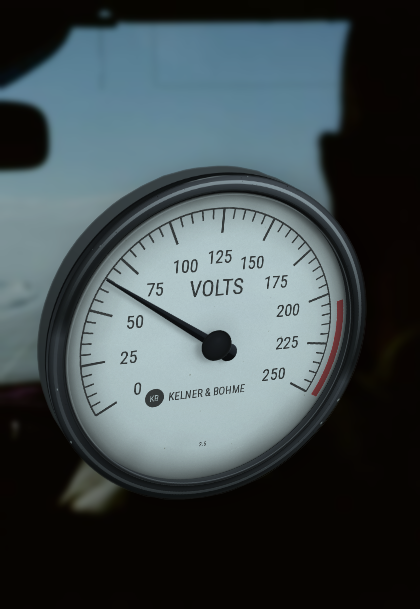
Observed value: **65** V
